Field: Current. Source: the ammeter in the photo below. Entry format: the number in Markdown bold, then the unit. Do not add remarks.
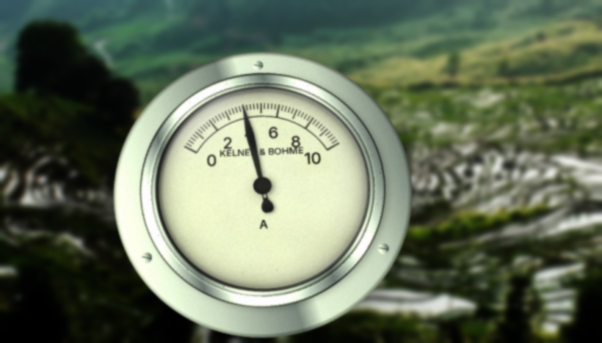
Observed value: **4** A
